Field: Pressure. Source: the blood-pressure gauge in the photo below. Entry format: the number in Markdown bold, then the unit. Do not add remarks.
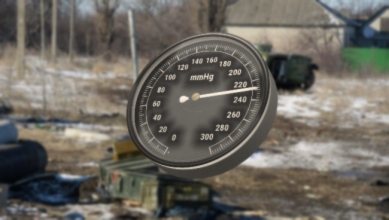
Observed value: **230** mmHg
